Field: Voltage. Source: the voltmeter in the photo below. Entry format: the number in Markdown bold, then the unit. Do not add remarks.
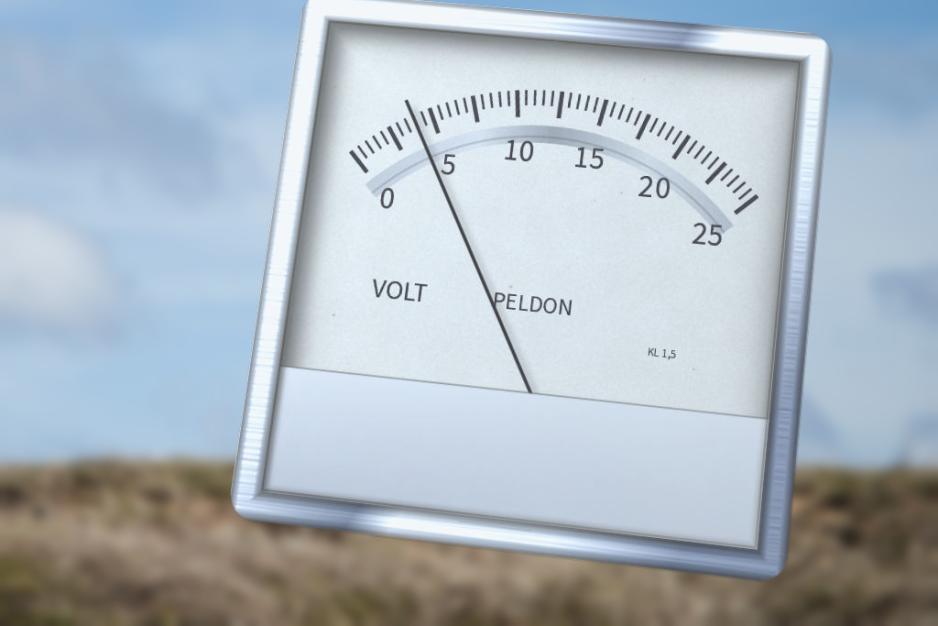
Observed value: **4** V
